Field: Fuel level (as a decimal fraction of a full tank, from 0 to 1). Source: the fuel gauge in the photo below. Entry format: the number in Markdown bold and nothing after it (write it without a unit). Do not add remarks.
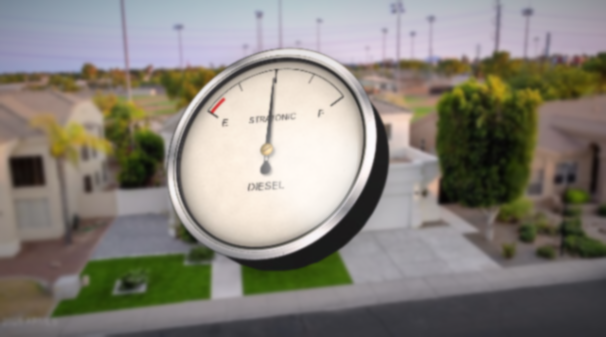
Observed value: **0.5**
